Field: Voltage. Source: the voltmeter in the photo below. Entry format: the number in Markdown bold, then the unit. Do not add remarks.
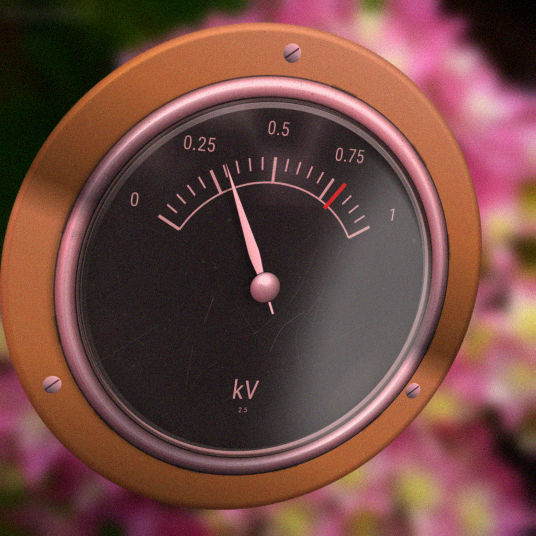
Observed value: **0.3** kV
